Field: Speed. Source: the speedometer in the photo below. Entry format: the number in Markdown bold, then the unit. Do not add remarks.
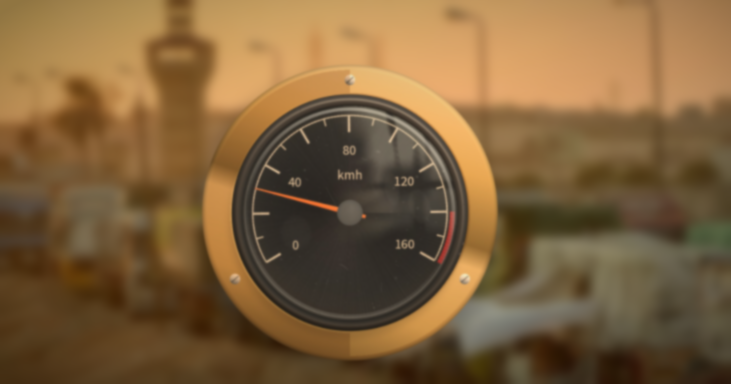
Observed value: **30** km/h
